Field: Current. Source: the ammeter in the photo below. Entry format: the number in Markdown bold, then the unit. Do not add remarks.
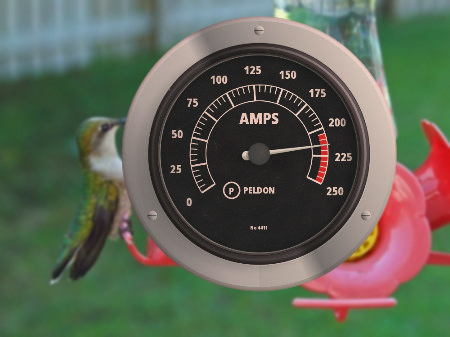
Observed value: **215** A
